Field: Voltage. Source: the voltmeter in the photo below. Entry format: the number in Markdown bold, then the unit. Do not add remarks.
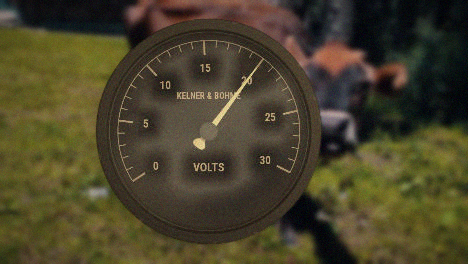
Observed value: **20** V
